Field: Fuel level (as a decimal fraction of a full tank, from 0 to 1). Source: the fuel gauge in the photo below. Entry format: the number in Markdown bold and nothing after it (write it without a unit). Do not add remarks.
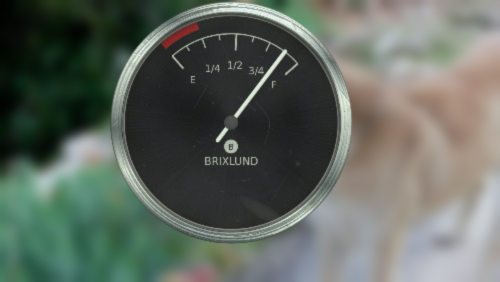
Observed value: **0.875**
